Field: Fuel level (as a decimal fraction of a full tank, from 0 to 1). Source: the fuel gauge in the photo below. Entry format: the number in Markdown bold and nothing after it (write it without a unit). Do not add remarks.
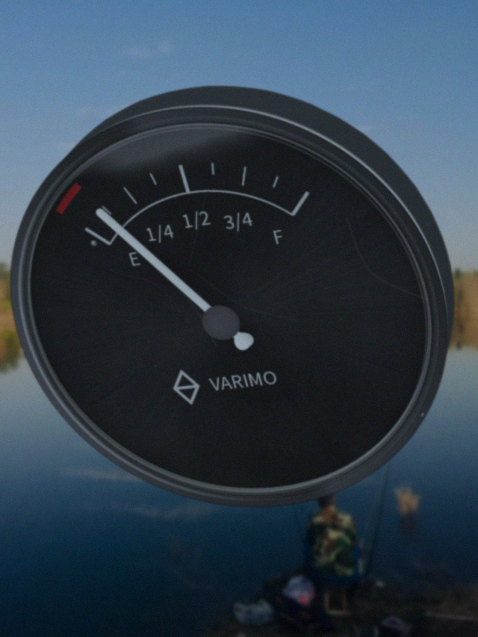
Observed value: **0.125**
